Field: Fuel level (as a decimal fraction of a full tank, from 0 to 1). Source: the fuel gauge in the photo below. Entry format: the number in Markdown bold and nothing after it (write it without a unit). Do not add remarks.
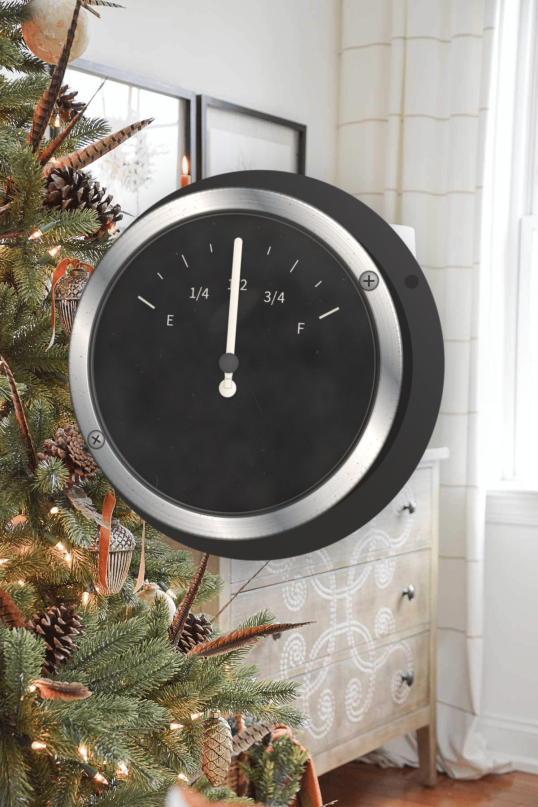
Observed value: **0.5**
